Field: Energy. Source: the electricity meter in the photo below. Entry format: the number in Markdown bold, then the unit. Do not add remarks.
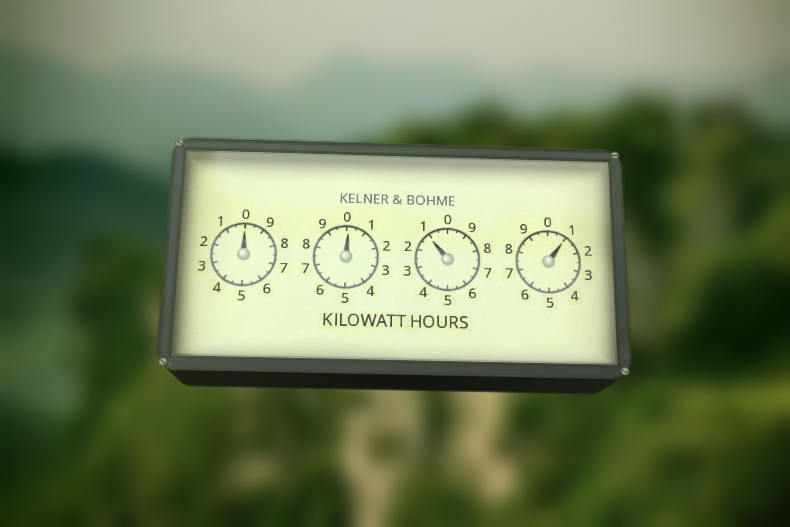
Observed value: **11** kWh
